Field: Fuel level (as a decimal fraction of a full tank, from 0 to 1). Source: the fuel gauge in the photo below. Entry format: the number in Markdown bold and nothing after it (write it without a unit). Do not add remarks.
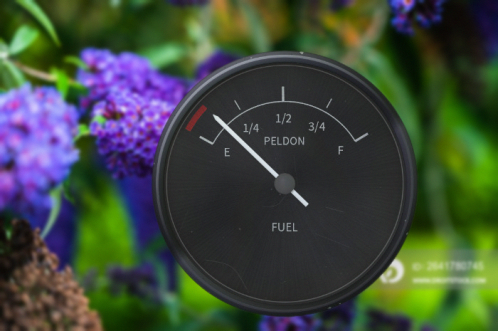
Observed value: **0.125**
